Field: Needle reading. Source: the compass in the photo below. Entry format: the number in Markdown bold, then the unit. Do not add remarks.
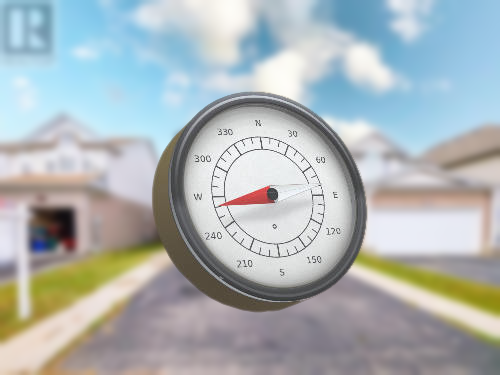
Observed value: **260** °
